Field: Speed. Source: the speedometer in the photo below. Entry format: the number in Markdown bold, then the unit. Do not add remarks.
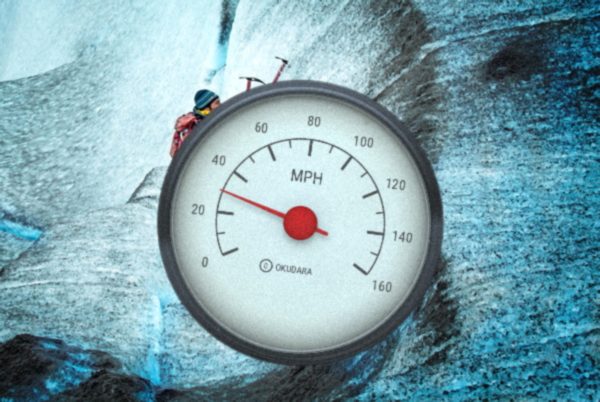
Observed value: **30** mph
